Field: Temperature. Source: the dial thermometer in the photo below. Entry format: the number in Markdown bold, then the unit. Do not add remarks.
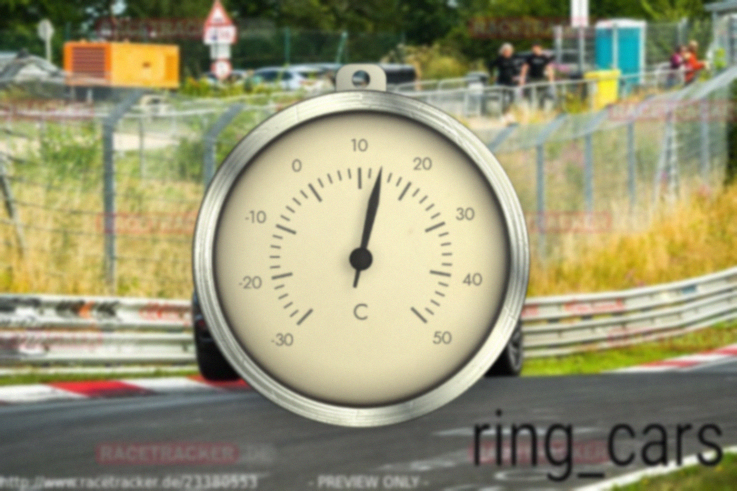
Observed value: **14** °C
